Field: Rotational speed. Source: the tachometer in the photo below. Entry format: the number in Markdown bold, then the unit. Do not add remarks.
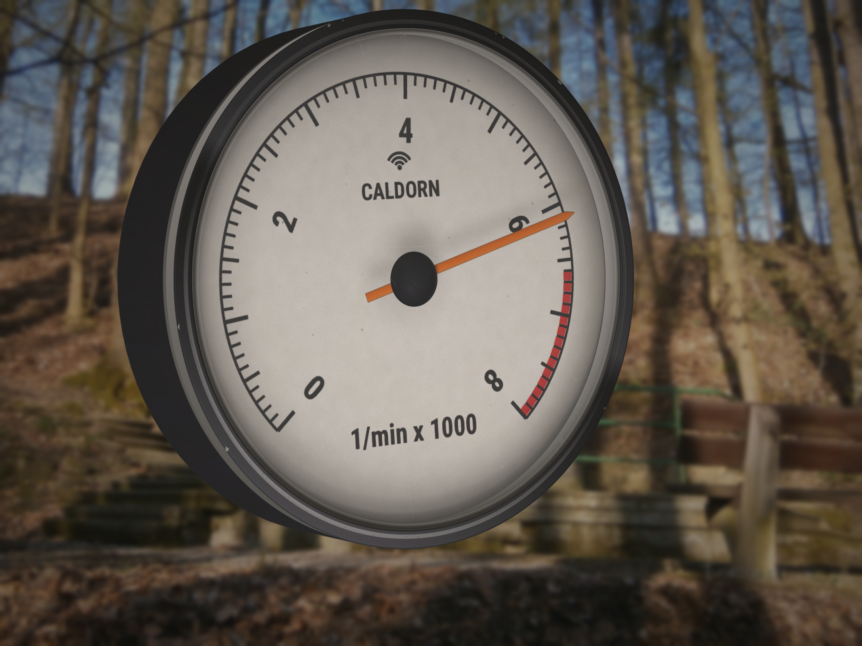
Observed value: **6100** rpm
